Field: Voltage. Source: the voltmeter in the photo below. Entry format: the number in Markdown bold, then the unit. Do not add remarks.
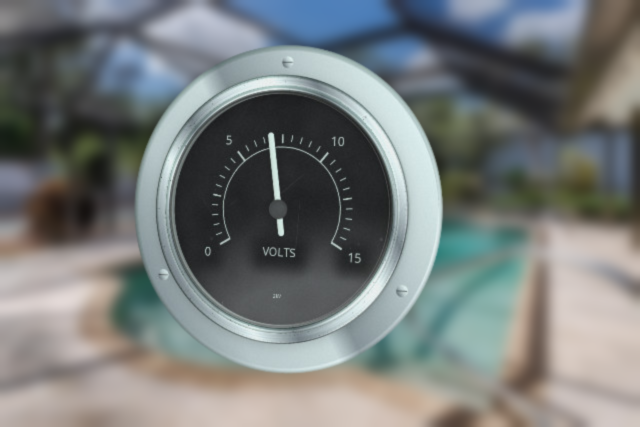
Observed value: **7** V
